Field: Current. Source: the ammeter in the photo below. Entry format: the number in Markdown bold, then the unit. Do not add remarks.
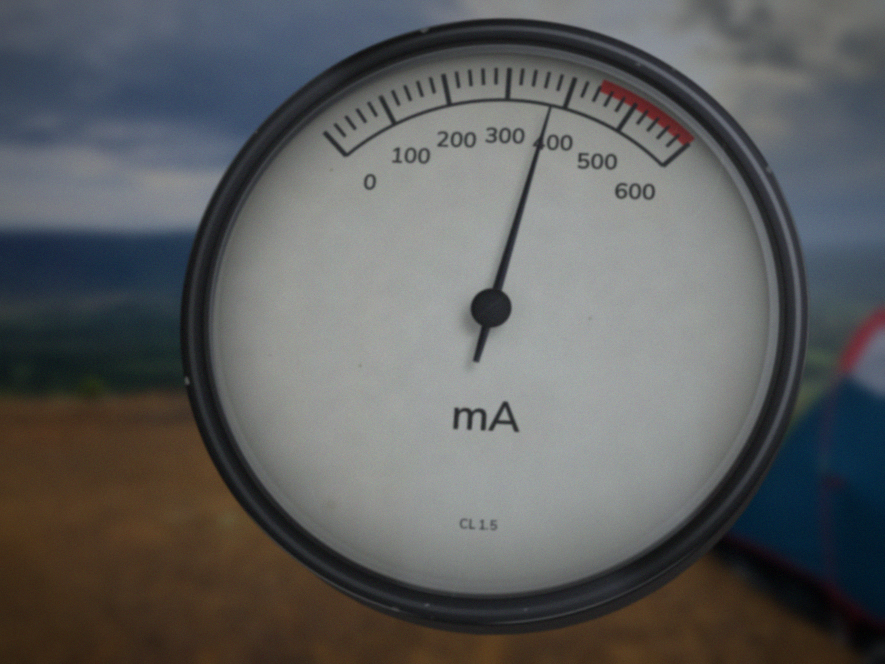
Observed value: **380** mA
